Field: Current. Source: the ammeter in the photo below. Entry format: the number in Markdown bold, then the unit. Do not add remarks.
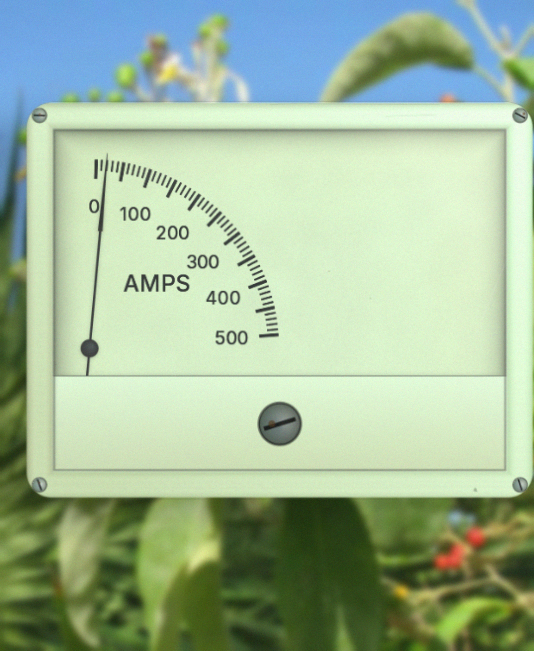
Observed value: **20** A
